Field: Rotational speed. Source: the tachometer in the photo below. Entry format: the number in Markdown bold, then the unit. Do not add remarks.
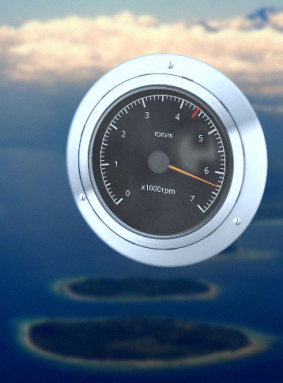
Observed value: **6300** rpm
